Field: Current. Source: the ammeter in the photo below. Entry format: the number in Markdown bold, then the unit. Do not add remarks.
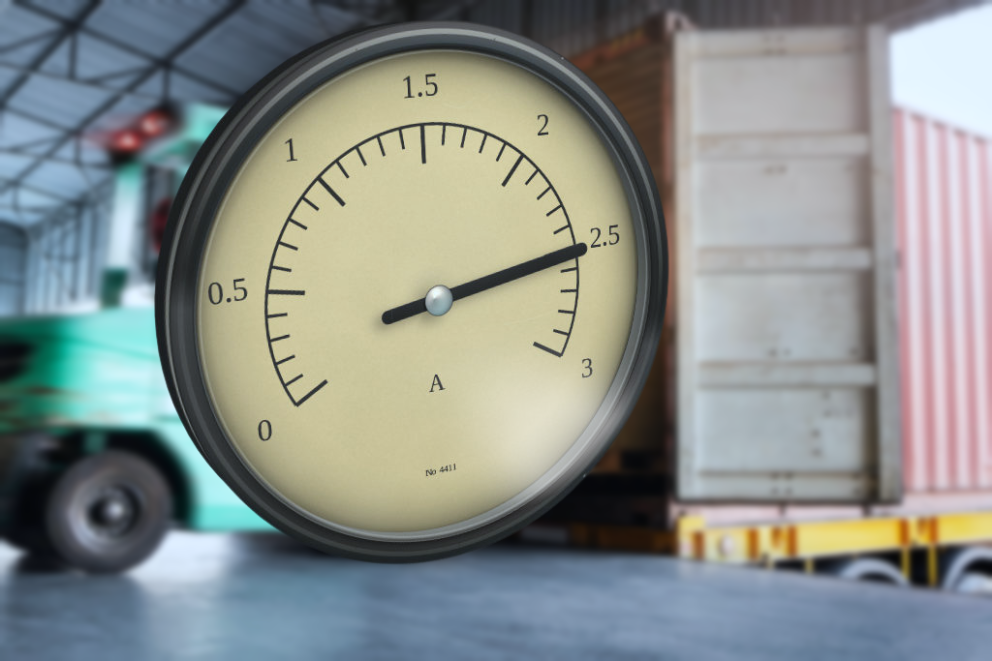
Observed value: **2.5** A
